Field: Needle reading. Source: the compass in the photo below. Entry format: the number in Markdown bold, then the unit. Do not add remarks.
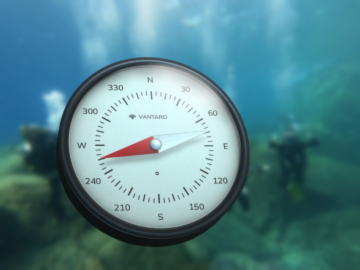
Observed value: **255** °
